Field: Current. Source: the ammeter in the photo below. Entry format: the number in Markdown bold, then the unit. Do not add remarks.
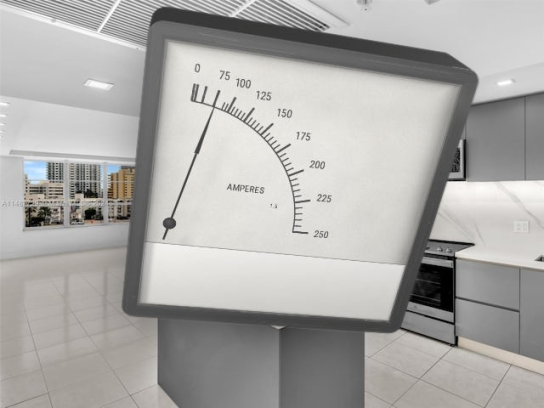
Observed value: **75** A
